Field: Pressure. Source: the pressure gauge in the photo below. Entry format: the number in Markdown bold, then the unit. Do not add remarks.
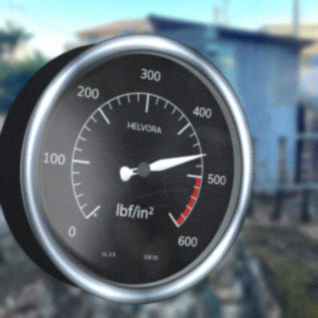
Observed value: **460** psi
